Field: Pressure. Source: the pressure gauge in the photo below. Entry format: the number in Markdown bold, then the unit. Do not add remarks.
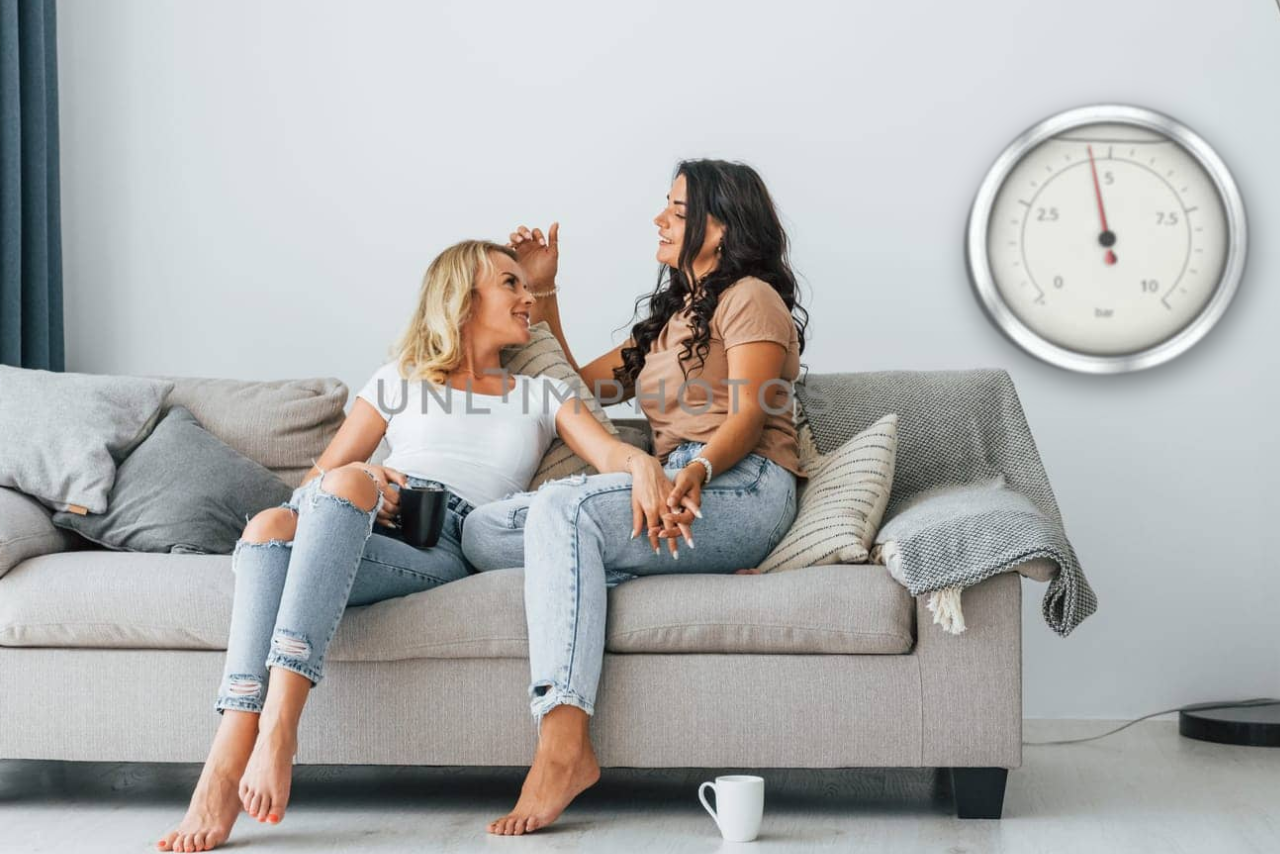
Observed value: **4.5** bar
